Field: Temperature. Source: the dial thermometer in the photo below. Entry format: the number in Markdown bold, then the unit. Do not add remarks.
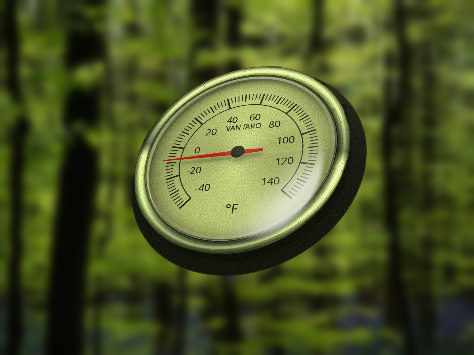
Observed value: **-10** °F
